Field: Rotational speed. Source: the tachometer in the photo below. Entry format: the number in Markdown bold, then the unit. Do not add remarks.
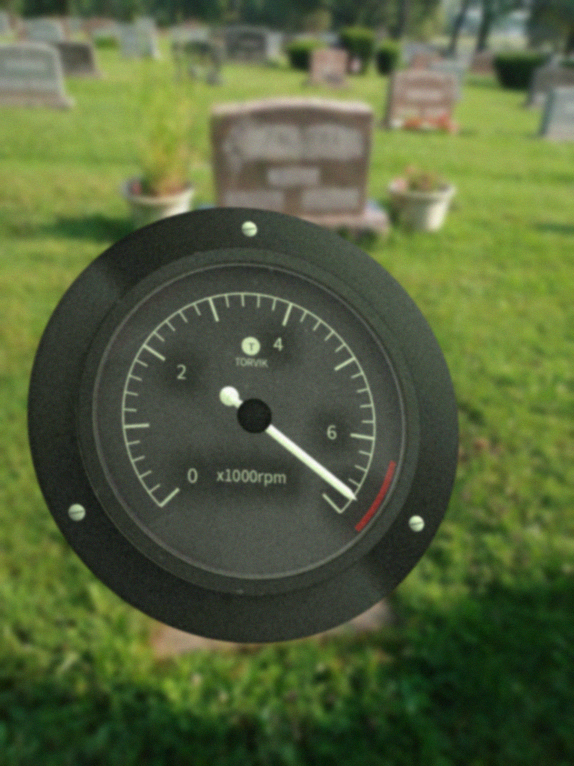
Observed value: **6800** rpm
